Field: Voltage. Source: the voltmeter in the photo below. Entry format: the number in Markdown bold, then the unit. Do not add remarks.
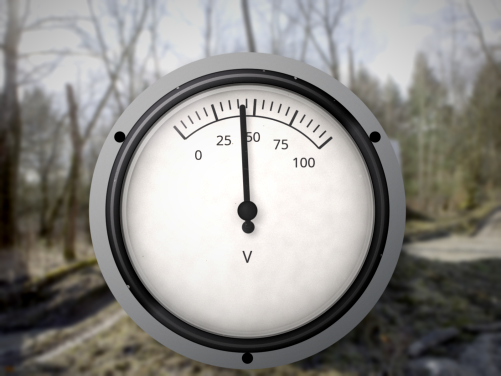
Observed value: **42.5** V
